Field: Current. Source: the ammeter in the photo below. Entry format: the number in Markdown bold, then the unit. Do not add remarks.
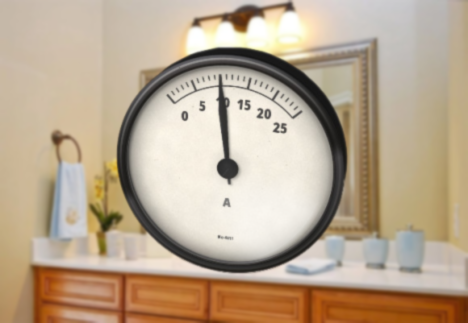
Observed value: **10** A
